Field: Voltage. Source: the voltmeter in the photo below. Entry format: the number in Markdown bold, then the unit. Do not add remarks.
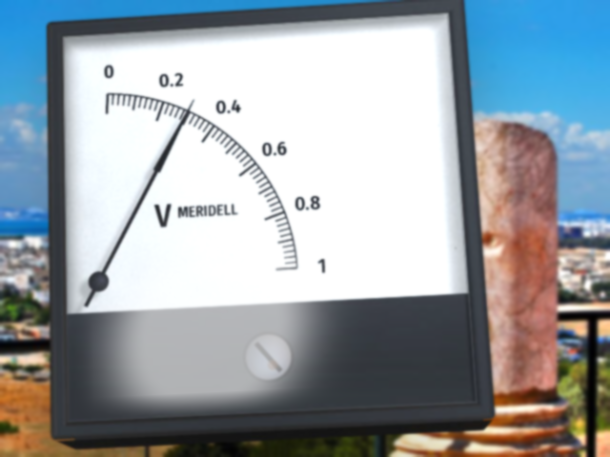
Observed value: **0.3** V
